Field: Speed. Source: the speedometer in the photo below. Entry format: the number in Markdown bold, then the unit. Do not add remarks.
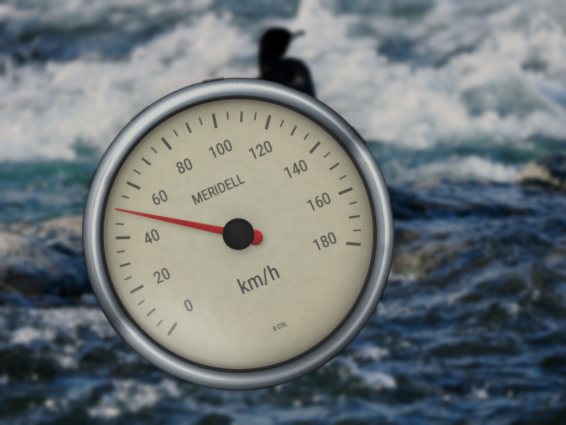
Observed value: **50** km/h
